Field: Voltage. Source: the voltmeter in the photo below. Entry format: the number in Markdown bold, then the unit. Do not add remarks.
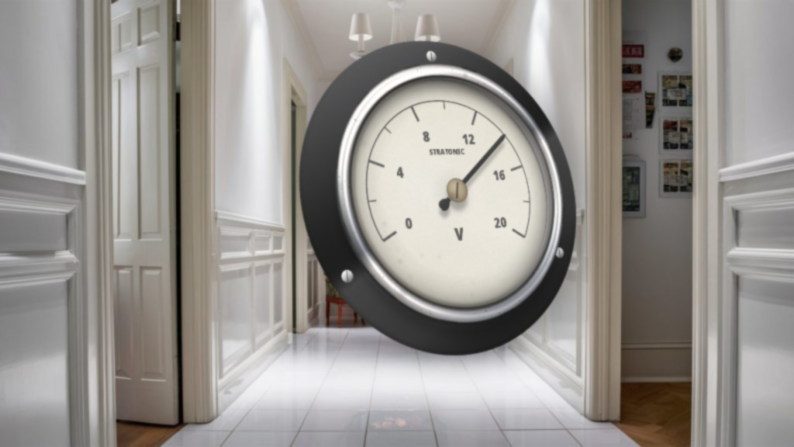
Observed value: **14** V
